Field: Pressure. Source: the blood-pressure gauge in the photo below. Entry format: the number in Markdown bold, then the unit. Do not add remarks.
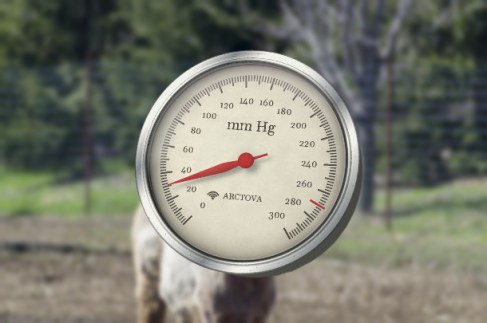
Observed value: **30** mmHg
